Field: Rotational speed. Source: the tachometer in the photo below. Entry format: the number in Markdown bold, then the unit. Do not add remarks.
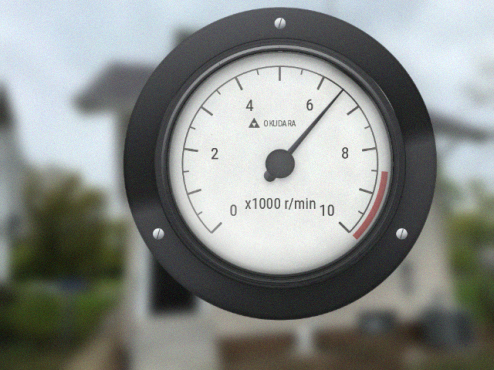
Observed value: **6500** rpm
